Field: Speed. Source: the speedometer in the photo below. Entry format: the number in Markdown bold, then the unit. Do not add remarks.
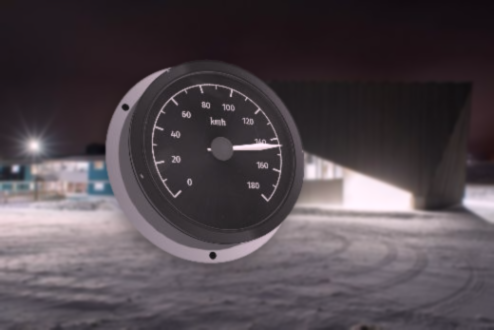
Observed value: **145** km/h
